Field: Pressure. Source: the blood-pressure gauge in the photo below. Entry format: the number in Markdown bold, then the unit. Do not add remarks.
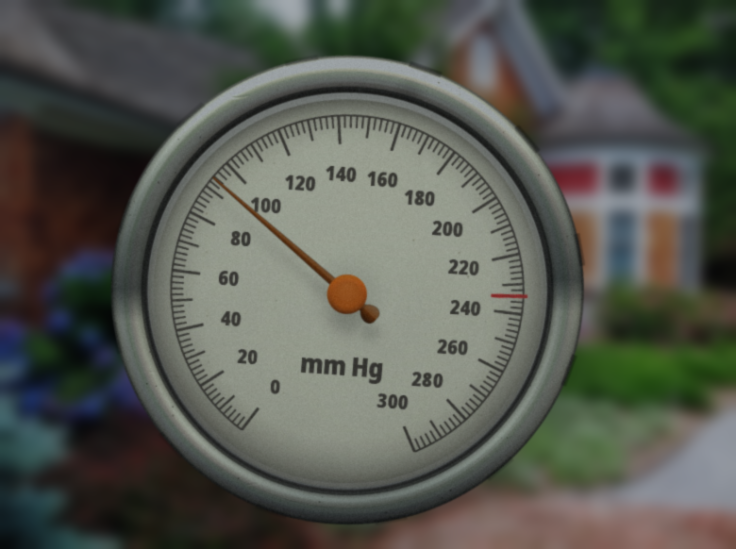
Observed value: **94** mmHg
